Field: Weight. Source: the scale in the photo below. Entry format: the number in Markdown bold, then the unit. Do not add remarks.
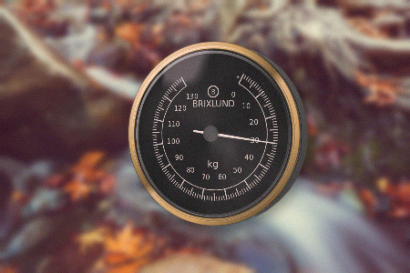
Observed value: **30** kg
